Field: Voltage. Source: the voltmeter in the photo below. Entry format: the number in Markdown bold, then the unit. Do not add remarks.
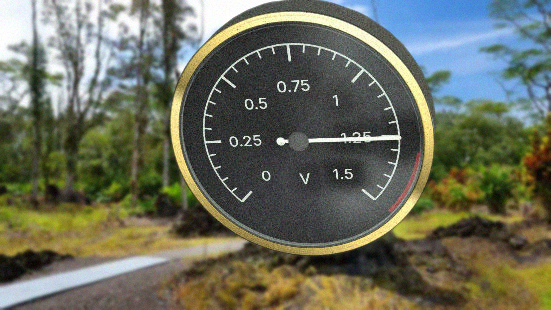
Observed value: **1.25** V
